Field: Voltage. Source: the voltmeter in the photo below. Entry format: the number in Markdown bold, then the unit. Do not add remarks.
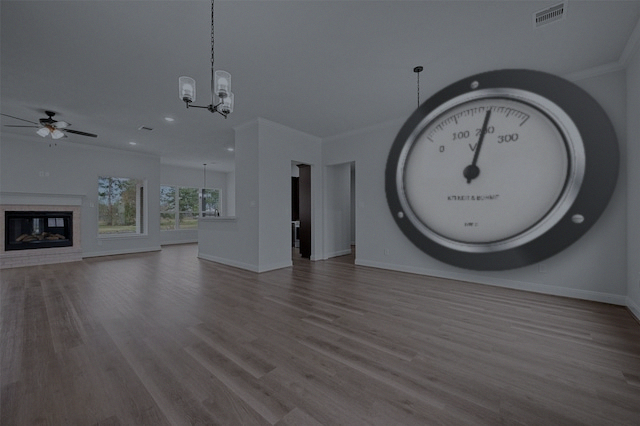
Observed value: **200** V
